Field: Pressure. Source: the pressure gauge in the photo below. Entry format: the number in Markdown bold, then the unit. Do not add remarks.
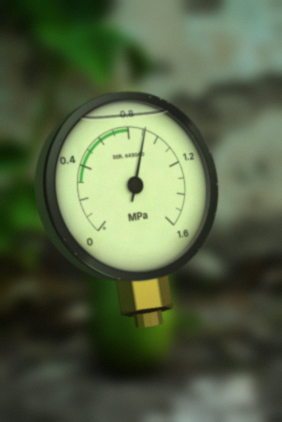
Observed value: **0.9** MPa
